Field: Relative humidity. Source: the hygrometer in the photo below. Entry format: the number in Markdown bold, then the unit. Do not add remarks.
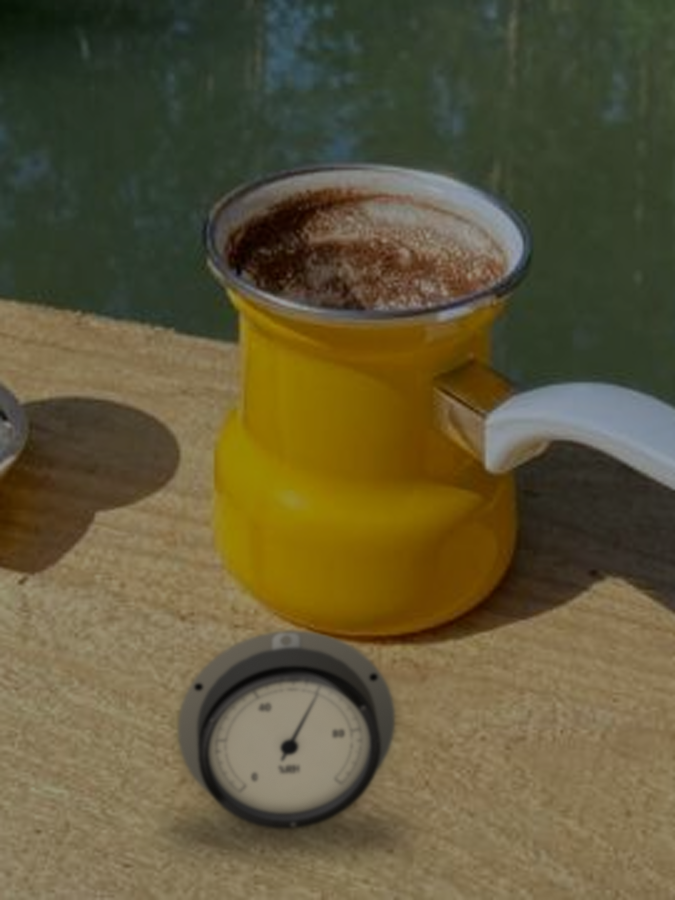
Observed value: **60** %
